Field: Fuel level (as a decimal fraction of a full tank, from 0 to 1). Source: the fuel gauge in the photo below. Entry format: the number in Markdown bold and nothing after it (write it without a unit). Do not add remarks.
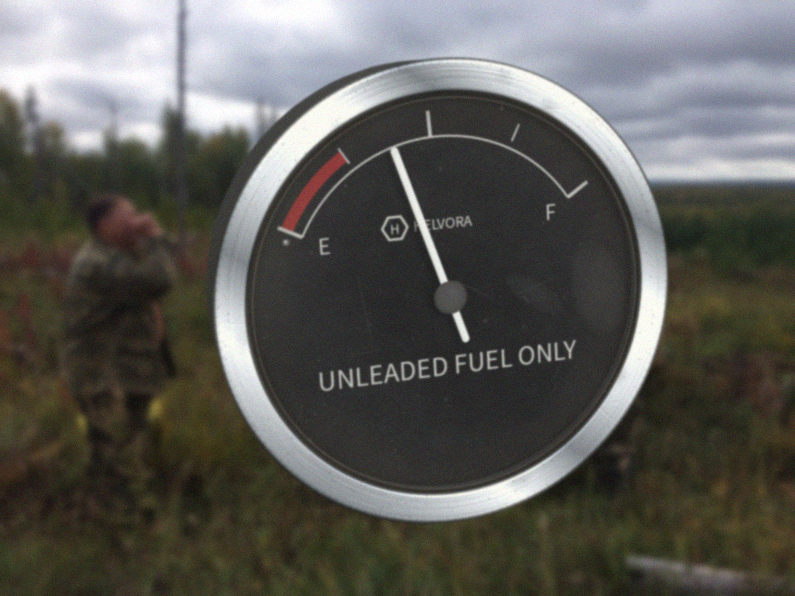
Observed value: **0.375**
